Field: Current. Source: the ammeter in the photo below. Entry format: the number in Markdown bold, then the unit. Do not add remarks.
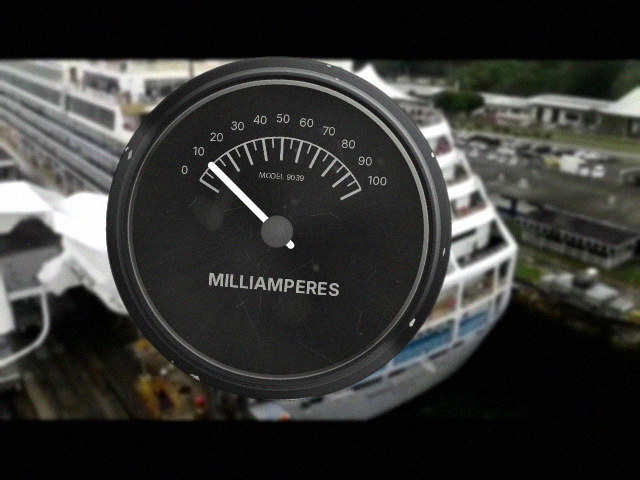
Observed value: **10** mA
